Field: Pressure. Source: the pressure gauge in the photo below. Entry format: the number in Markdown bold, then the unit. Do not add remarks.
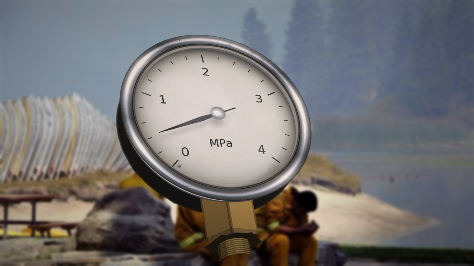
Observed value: **0.4** MPa
